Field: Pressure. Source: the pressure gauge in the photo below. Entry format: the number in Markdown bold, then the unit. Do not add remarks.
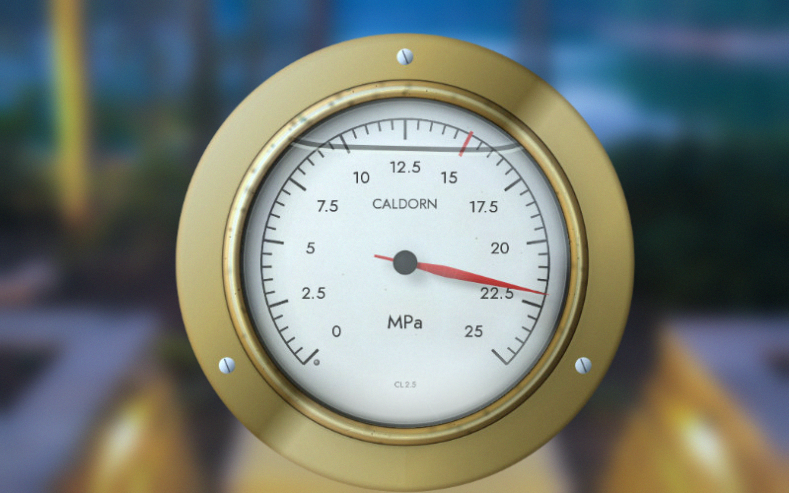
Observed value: **22** MPa
